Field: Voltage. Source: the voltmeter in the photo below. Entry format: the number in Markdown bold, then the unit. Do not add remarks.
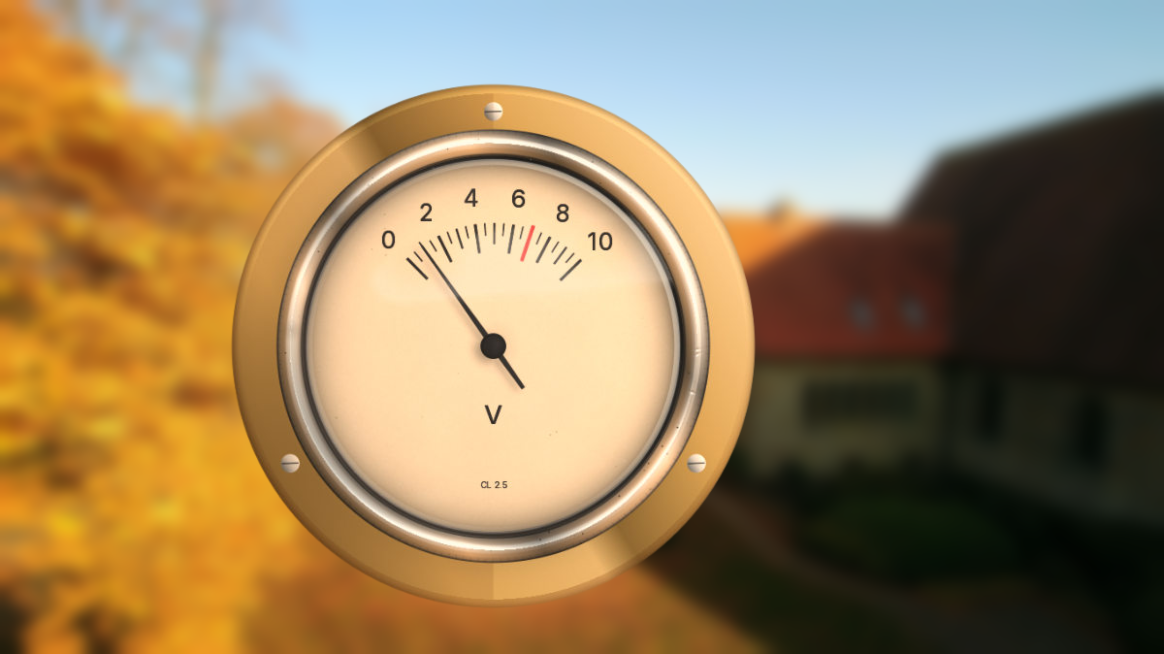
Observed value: **1** V
